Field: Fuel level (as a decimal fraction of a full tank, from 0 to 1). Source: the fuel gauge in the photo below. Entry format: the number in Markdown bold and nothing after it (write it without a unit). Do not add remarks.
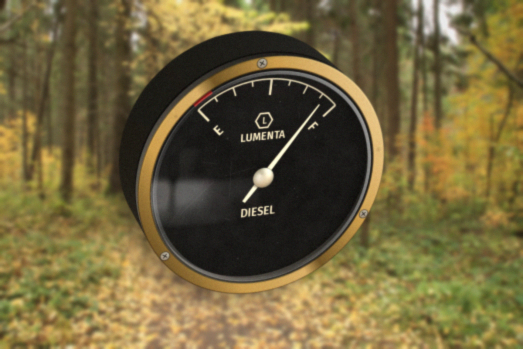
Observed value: **0.875**
